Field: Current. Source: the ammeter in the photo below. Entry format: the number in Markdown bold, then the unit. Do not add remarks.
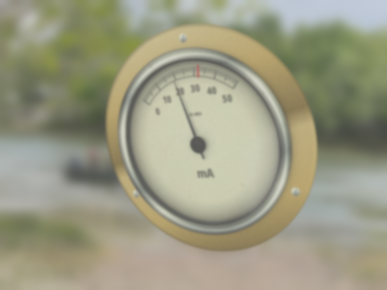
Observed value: **20** mA
